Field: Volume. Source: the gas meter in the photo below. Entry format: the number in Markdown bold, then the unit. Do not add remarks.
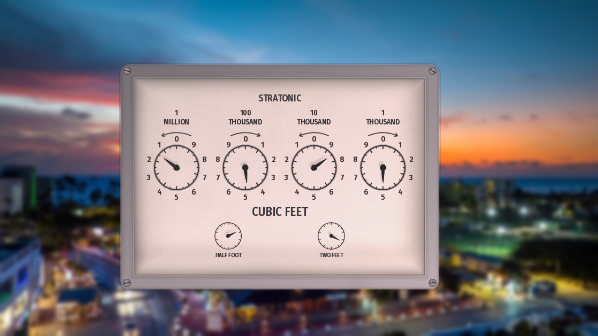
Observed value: **148500** ft³
